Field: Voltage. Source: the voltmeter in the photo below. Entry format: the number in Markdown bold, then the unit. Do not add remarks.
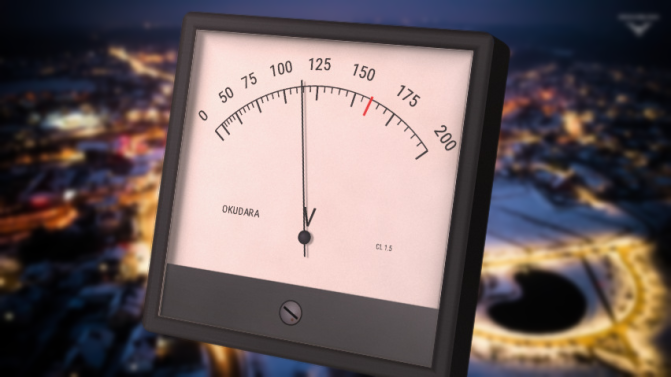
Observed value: **115** V
